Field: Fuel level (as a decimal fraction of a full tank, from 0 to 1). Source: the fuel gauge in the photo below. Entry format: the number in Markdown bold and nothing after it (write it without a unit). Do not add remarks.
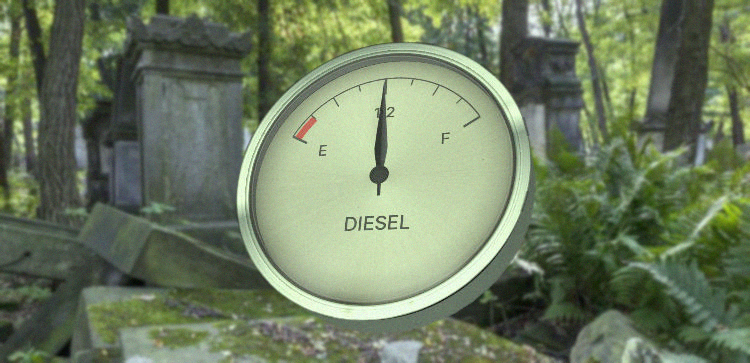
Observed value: **0.5**
